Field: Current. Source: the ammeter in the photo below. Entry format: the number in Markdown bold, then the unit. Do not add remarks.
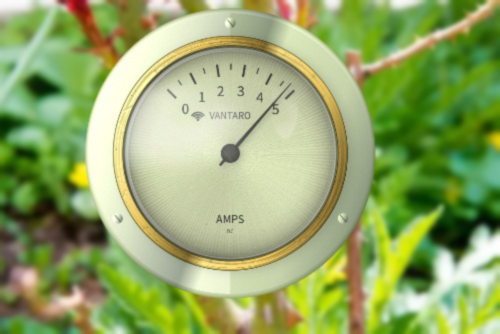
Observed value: **4.75** A
